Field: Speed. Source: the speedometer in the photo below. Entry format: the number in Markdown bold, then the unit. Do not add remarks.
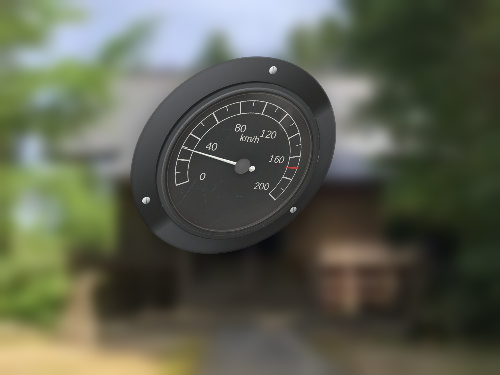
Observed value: **30** km/h
